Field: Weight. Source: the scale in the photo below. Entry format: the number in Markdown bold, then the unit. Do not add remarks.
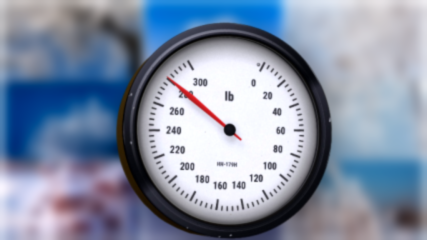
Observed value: **280** lb
